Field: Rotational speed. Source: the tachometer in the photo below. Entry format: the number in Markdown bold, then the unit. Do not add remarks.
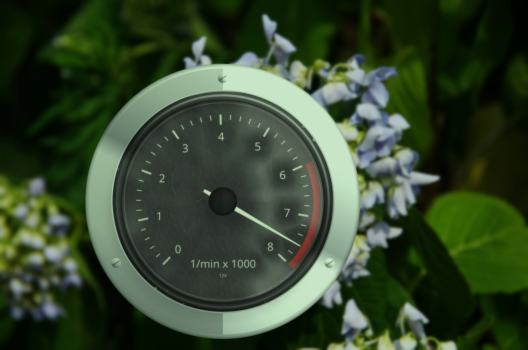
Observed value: **7600** rpm
